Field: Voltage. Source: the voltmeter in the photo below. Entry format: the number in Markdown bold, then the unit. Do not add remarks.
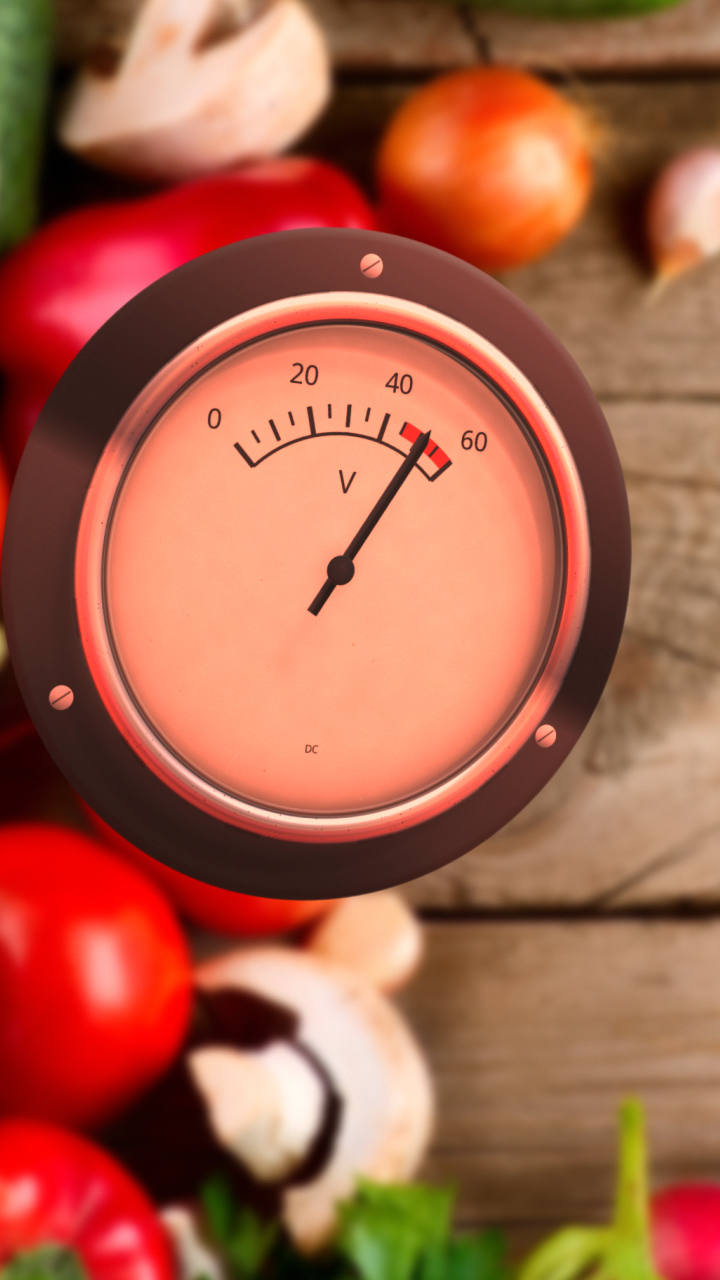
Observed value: **50** V
